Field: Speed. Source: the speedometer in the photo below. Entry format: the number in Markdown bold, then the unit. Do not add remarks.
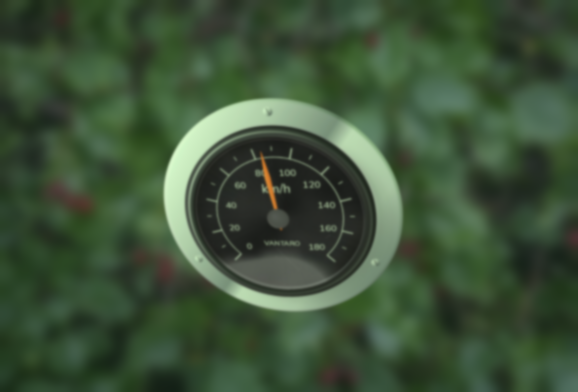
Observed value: **85** km/h
